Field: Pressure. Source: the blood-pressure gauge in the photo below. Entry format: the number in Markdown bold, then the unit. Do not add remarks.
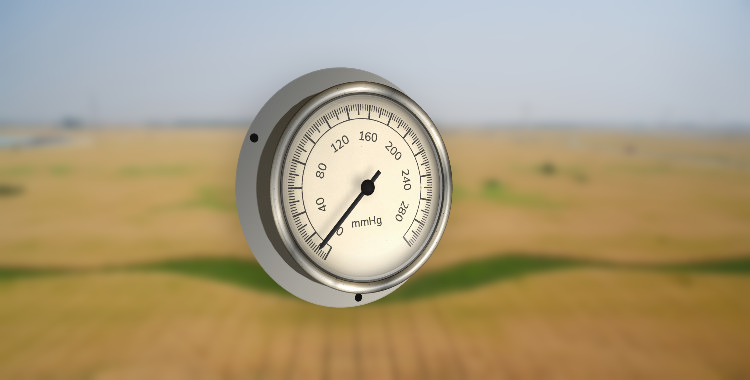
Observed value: **10** mmHg
